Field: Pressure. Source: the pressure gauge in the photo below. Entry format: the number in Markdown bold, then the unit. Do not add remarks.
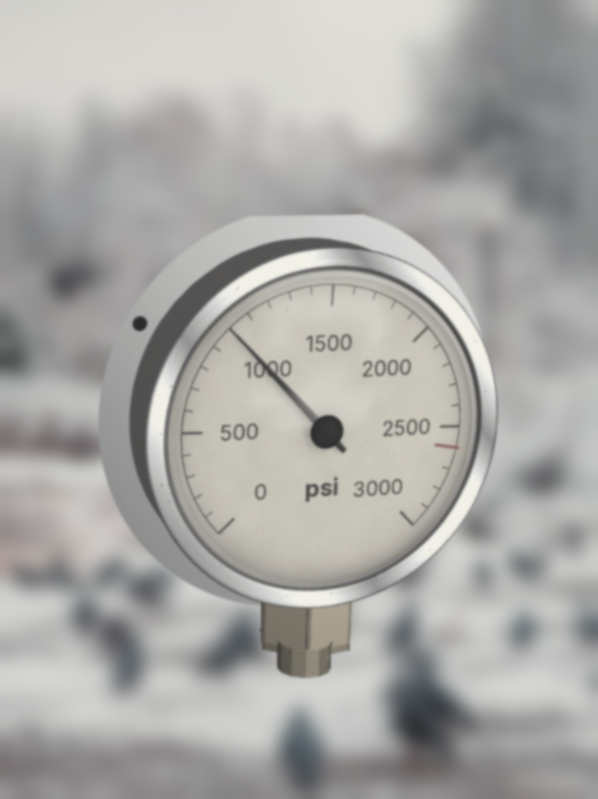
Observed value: **1000** psi
